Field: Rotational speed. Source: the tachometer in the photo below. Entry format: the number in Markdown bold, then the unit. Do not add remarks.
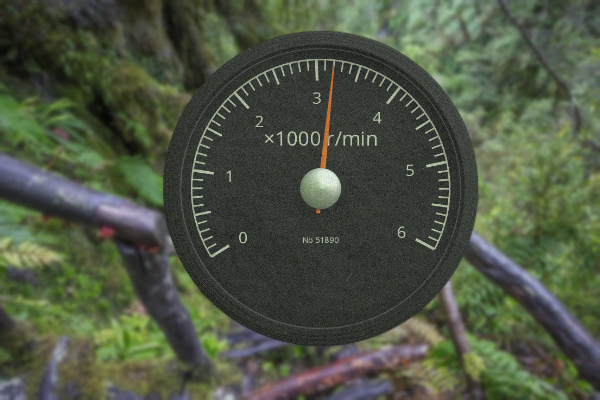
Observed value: **3200** rpm
